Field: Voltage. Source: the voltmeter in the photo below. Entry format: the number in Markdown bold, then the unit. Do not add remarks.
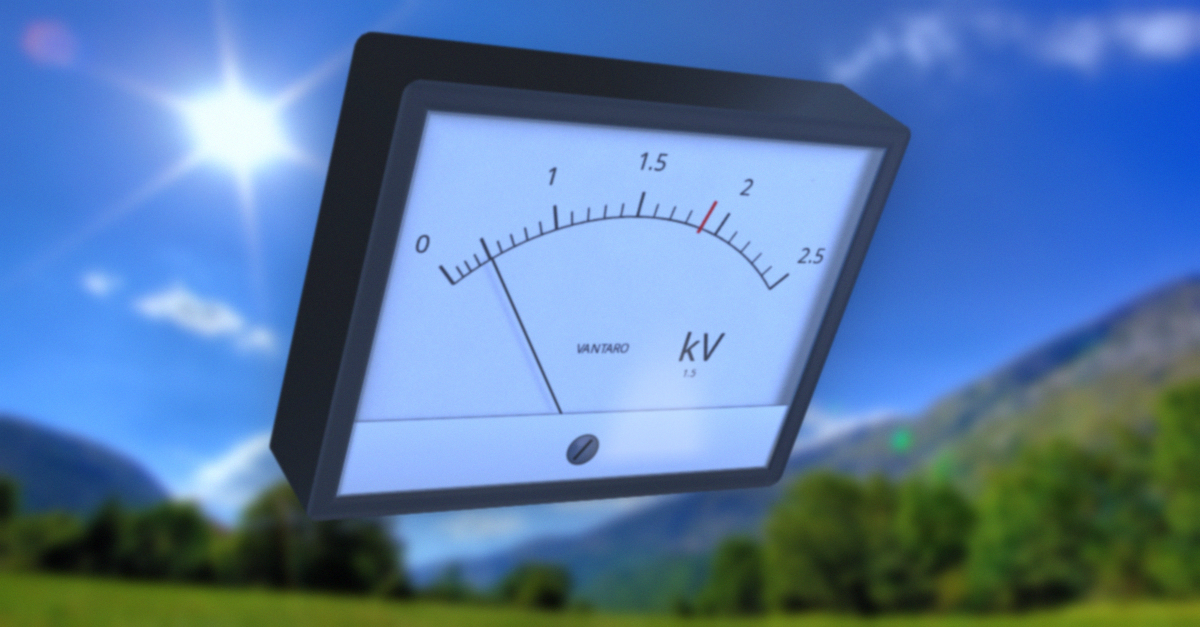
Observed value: **0.5** kV
